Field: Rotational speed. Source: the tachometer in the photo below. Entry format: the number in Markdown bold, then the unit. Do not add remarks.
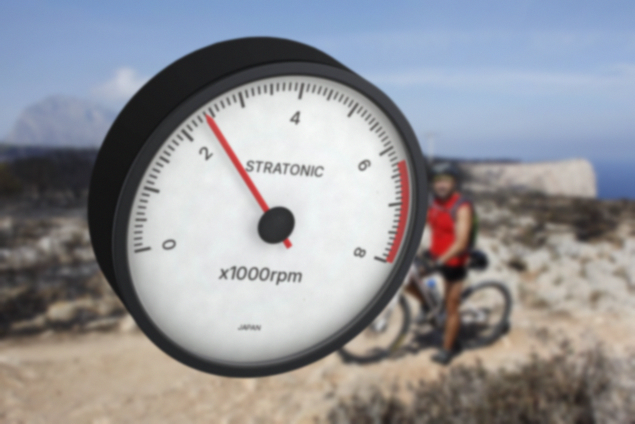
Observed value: **2400** rpm
